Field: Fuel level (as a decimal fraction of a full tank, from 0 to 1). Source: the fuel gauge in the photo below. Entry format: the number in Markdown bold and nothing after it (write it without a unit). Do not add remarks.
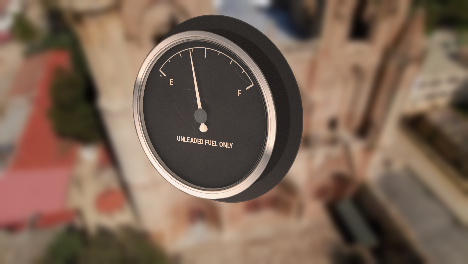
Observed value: **0.375**
